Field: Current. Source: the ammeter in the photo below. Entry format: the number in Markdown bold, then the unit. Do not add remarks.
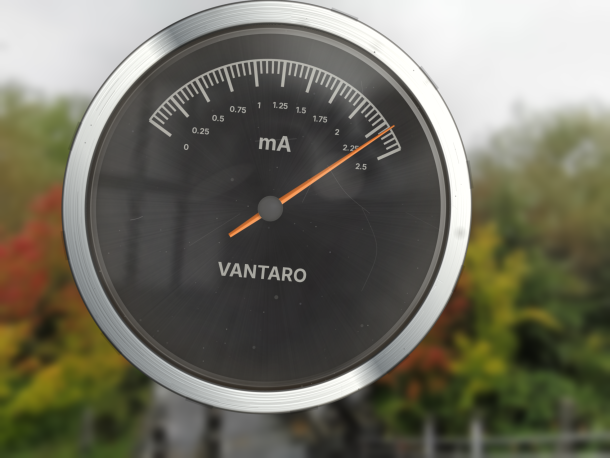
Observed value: **2.3** mA
